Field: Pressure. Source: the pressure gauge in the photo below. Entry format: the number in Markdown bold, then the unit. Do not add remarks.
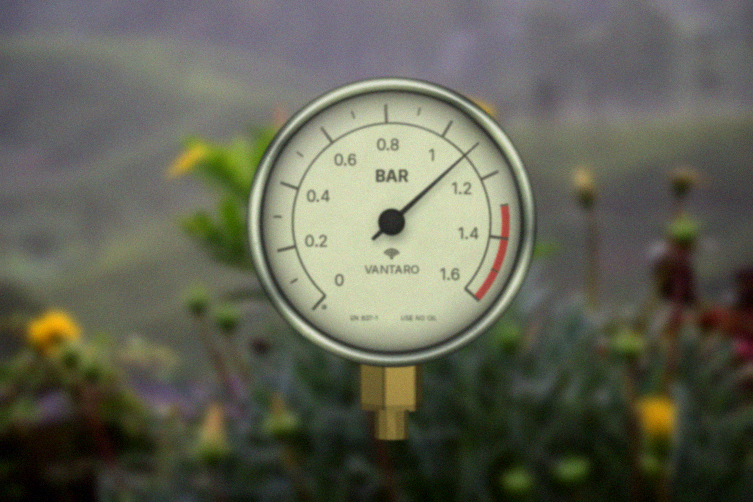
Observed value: **1.1** bar
